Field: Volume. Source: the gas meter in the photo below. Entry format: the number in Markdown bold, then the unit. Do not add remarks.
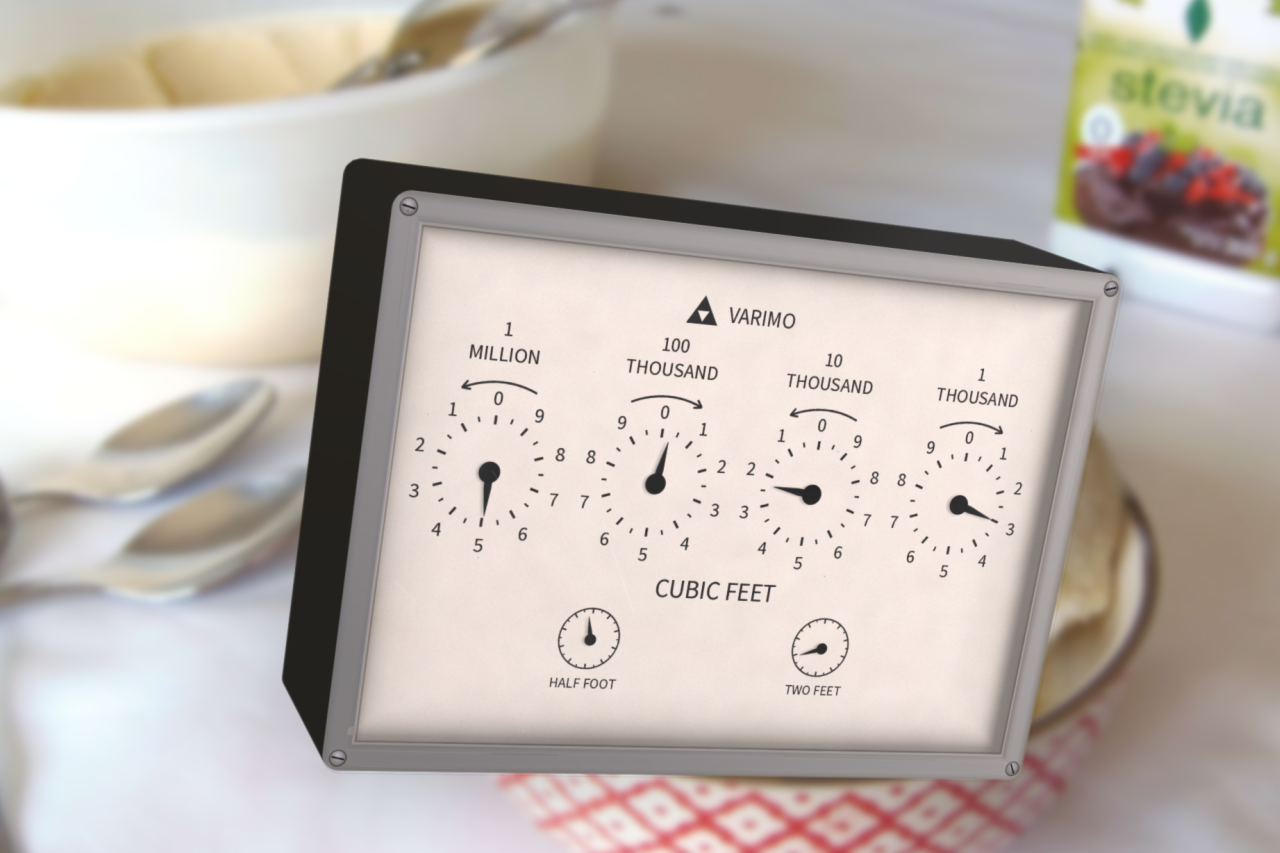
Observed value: **502300** ft³
